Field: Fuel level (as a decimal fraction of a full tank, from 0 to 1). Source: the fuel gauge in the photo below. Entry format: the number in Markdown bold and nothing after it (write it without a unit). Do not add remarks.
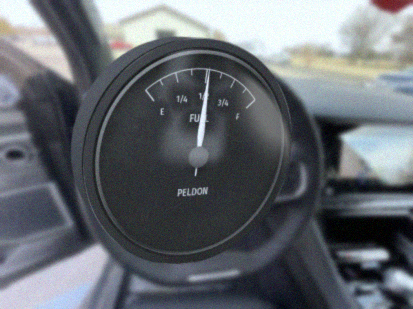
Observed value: **0.5**
